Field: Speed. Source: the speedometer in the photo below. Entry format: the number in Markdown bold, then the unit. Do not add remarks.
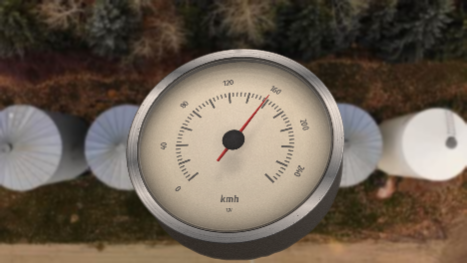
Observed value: **160** km/h
